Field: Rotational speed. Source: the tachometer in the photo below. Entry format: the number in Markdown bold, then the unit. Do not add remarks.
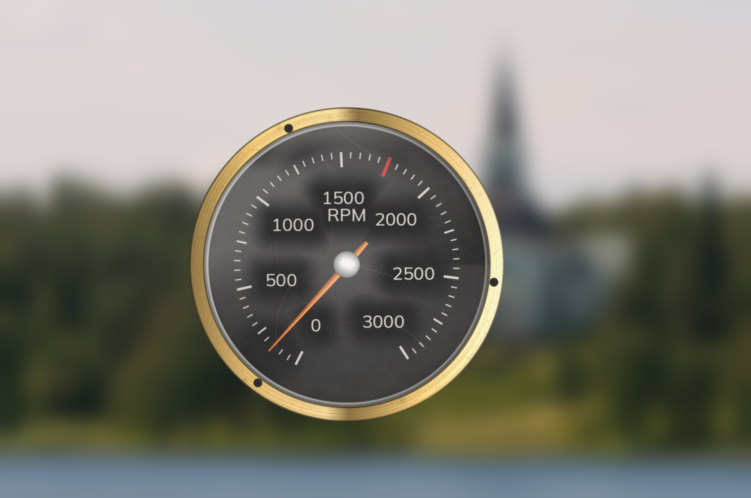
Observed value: **150** rpm
